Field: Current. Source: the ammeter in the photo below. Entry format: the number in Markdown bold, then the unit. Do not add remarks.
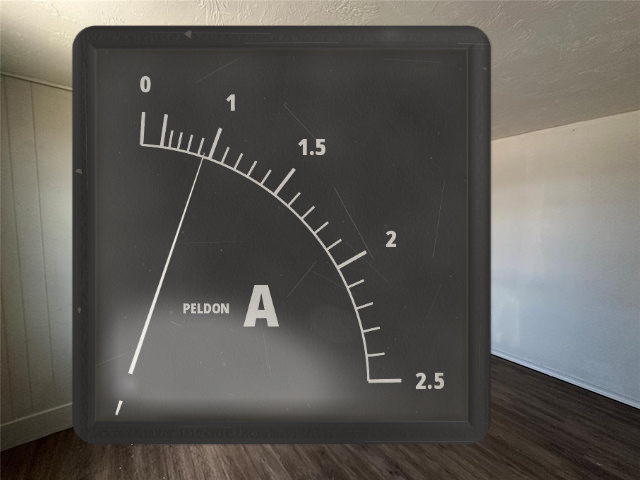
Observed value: **0.95** A
